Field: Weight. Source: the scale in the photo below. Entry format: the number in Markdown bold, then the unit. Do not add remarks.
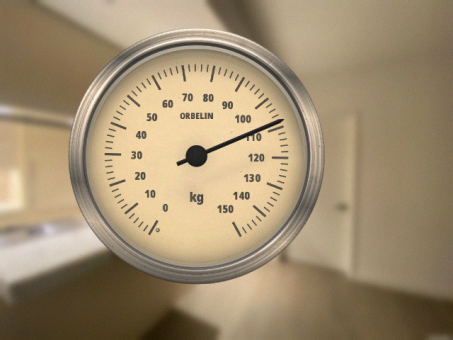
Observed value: **108** kg
